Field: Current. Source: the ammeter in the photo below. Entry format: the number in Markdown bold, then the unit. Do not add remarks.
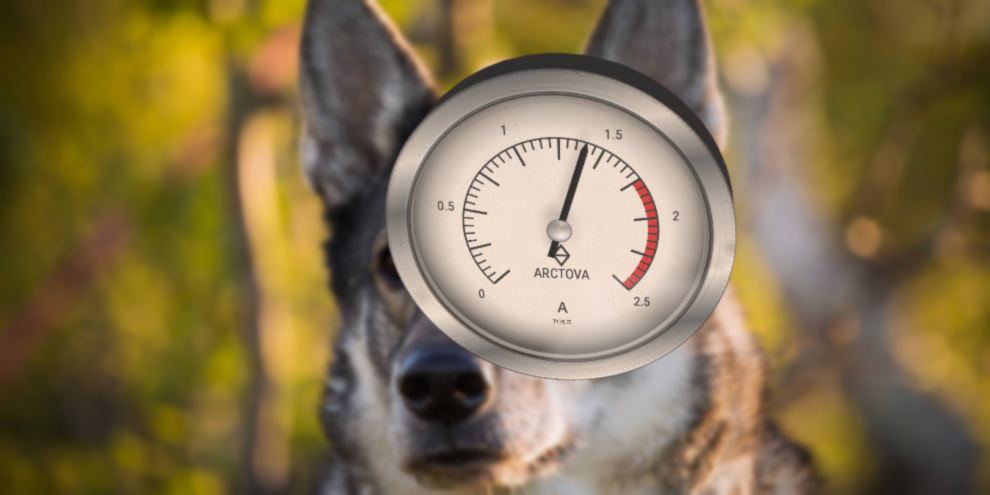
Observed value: **1.4** A
